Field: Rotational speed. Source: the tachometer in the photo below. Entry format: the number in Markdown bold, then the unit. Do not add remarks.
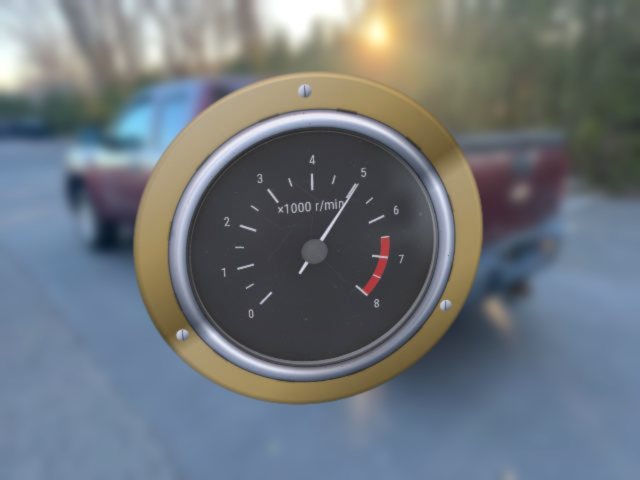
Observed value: **5000** rpm
